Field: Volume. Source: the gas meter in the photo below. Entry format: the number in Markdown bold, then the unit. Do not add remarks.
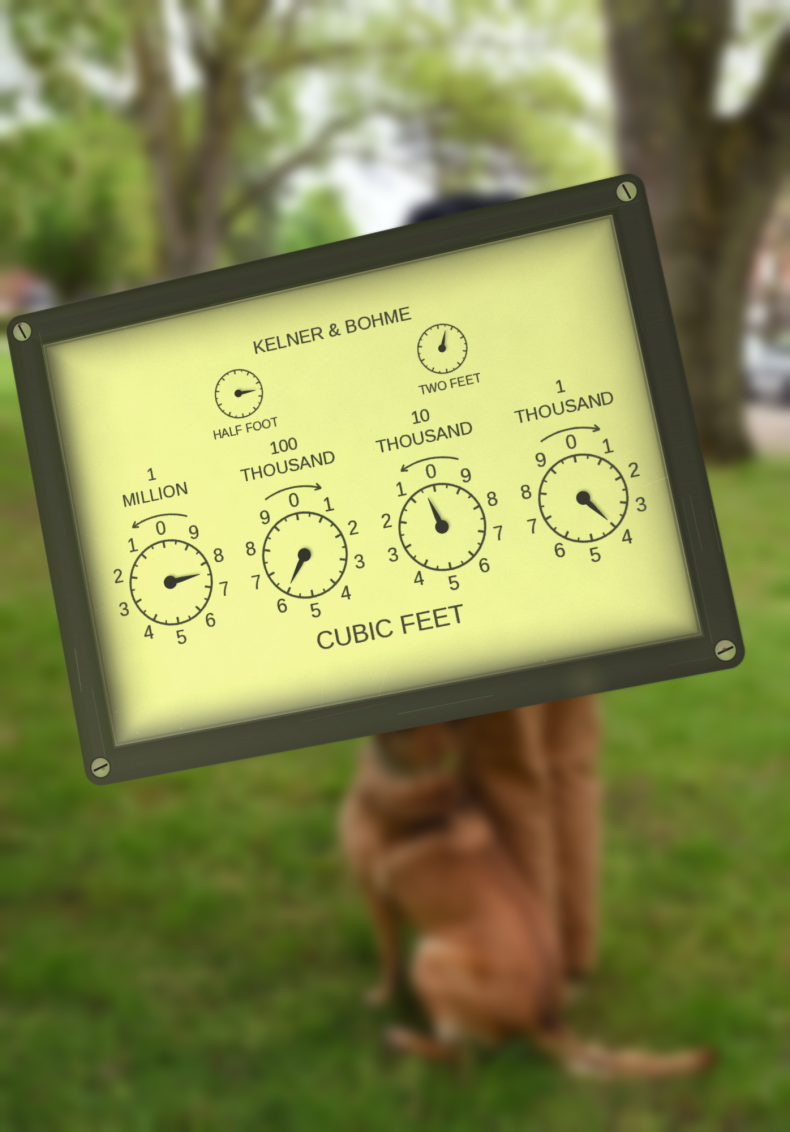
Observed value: **760400** ft³
